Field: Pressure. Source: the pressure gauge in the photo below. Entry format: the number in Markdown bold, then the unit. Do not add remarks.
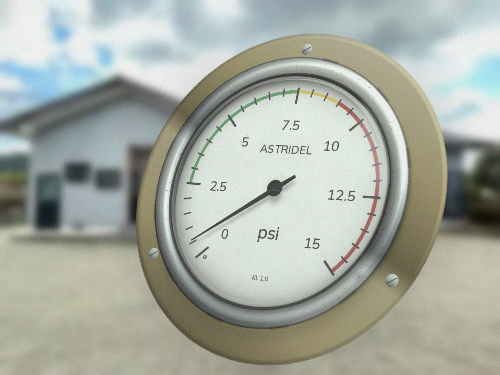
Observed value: **0.5** psi
